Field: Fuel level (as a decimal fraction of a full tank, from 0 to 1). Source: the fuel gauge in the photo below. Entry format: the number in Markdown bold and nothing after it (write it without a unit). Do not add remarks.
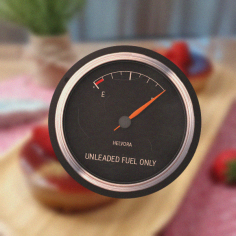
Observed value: **1**
